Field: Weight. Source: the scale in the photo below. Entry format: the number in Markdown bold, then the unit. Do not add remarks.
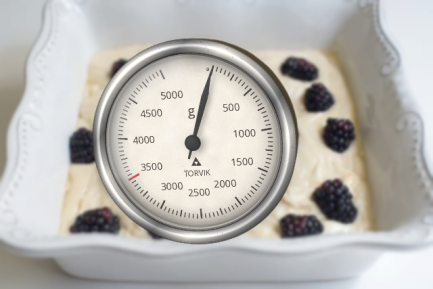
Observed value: **0** g
